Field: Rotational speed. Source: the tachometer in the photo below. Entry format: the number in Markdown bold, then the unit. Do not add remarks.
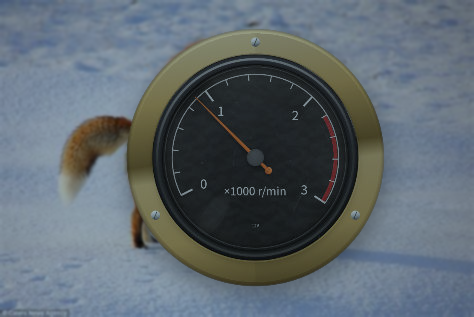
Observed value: **900** rpm
